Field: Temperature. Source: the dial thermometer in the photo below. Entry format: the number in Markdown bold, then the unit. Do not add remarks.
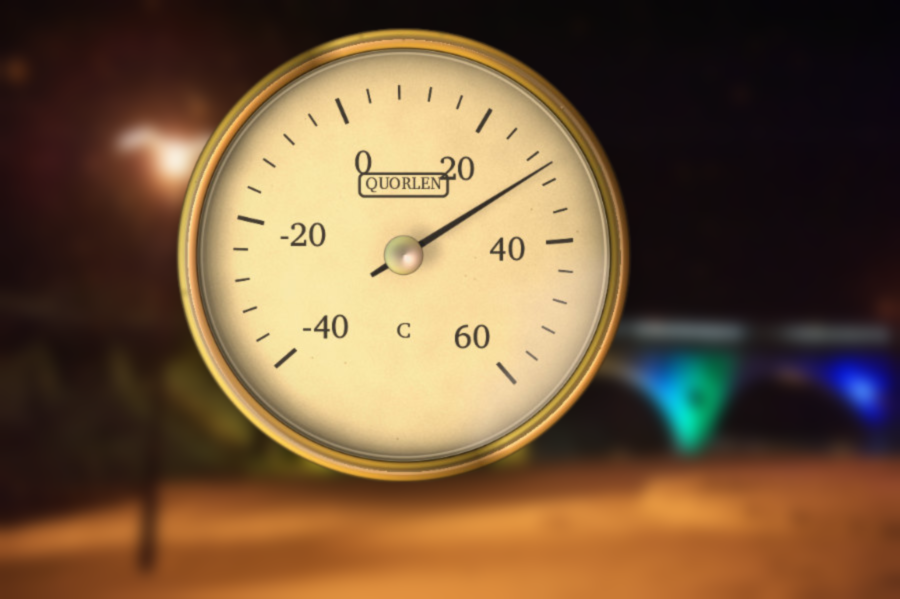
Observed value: **30** °C
